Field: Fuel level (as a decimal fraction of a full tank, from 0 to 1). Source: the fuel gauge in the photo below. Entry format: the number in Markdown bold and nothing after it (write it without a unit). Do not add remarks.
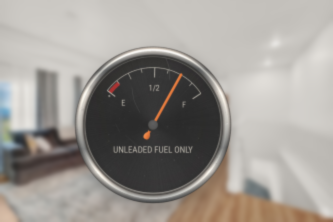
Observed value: **0.75**
